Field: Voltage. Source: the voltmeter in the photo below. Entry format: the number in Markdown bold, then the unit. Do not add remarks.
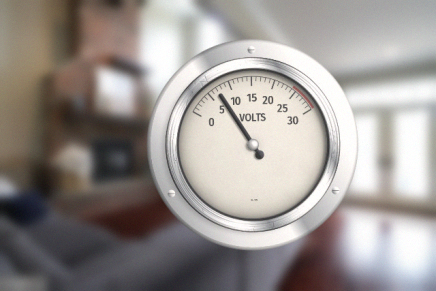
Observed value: **7** V
